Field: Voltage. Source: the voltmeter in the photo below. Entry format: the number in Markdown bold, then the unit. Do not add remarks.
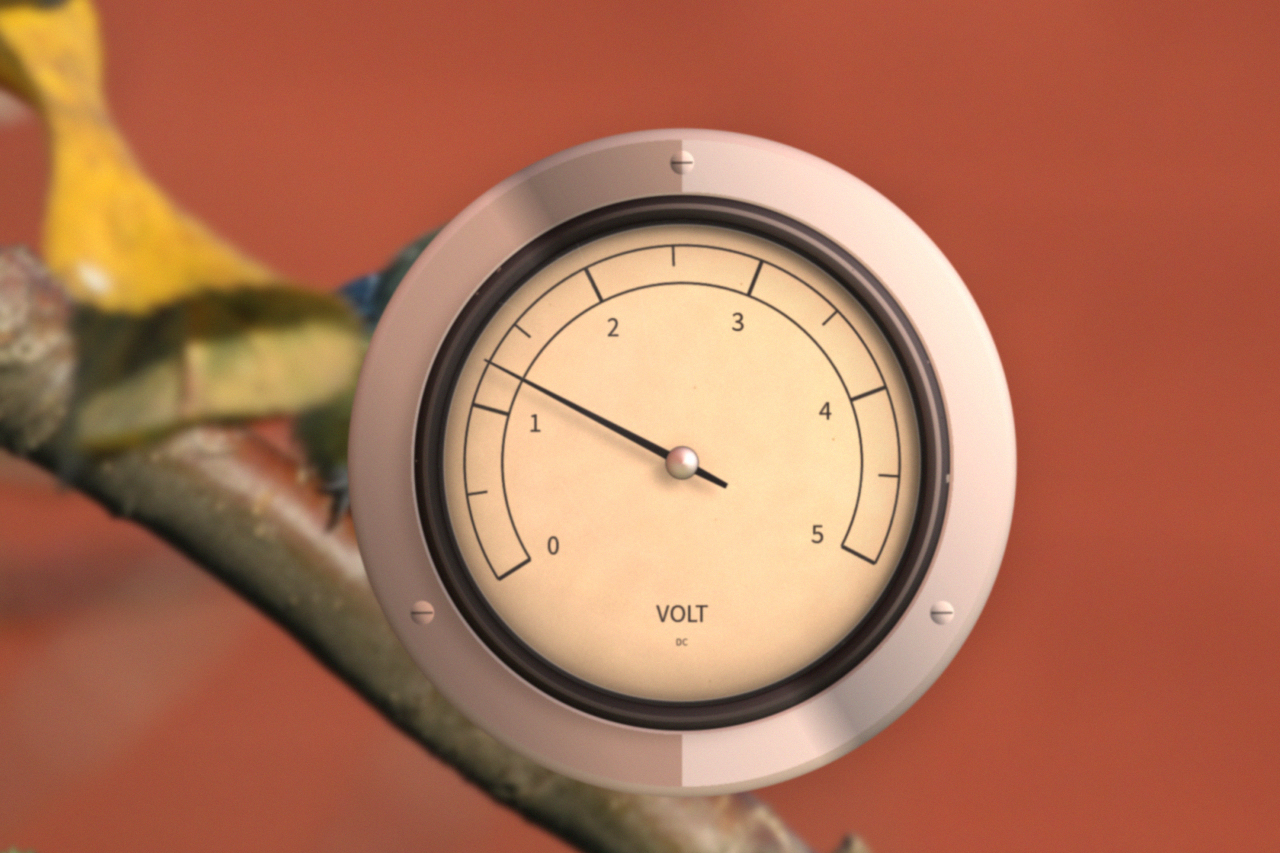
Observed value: **1.25** V
